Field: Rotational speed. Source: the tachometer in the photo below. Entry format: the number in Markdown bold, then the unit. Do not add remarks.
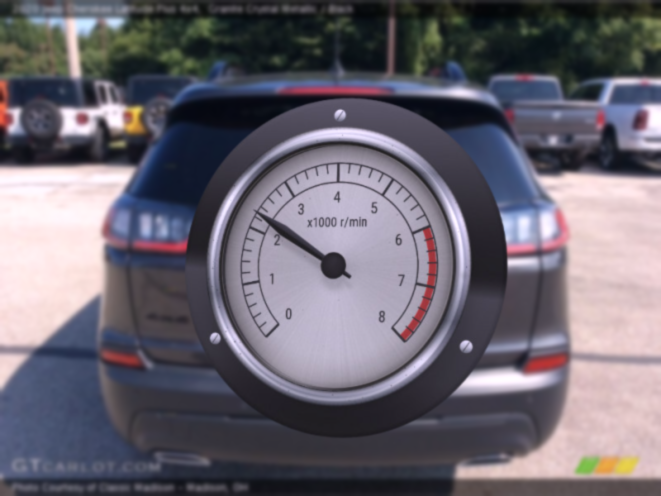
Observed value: **2300** rpm
